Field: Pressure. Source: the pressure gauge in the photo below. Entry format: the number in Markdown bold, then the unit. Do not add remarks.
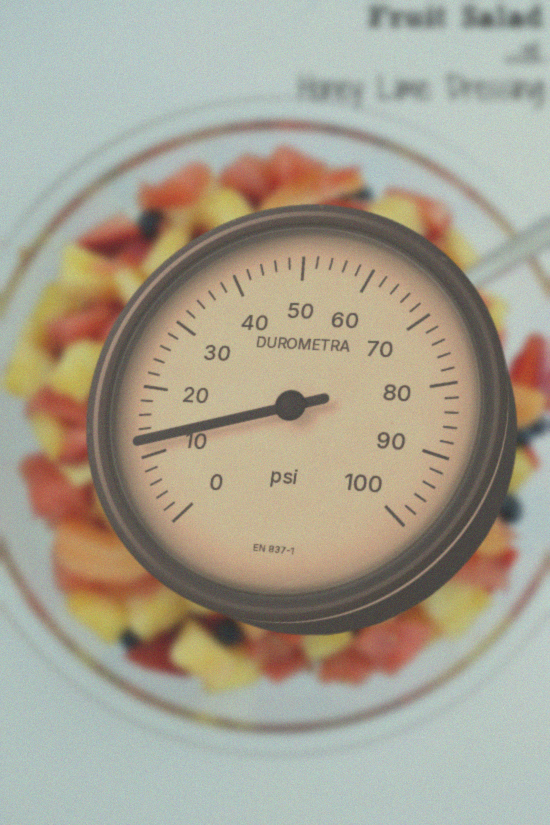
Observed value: **12** psi
